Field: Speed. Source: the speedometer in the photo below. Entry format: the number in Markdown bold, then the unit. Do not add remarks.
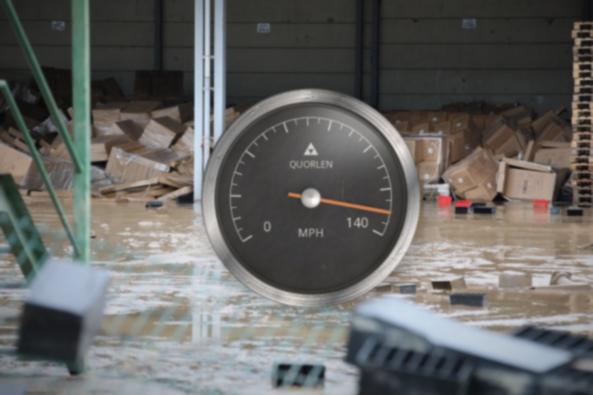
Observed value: **130** mph
